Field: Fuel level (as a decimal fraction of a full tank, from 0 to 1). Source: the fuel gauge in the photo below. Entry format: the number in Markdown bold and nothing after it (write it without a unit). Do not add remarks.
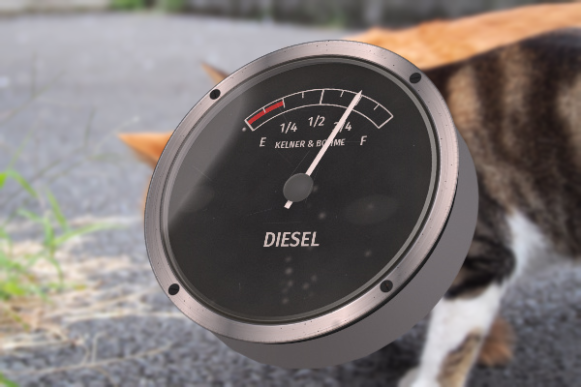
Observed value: **0.75**
